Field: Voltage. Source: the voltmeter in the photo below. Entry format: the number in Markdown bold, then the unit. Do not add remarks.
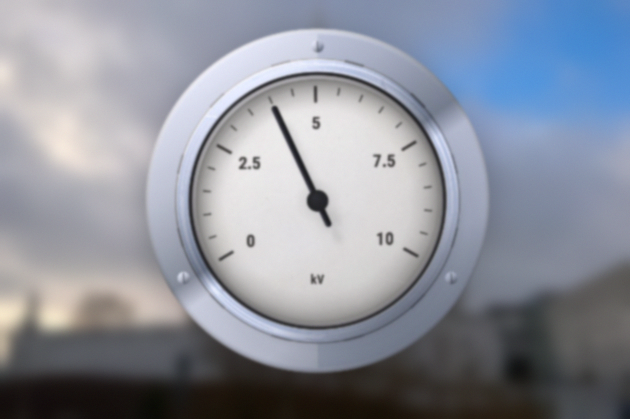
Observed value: **4** kV
